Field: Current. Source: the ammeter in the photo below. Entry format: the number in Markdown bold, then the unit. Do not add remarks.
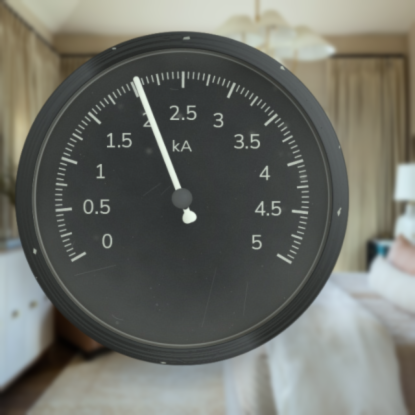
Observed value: **2.05** kA
